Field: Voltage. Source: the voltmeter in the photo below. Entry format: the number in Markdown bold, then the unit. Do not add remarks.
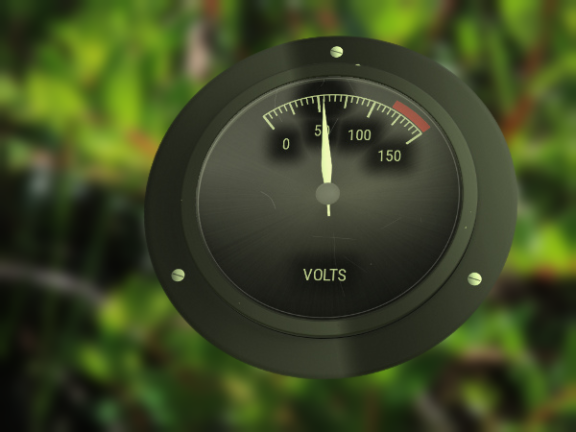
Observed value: **55** V
